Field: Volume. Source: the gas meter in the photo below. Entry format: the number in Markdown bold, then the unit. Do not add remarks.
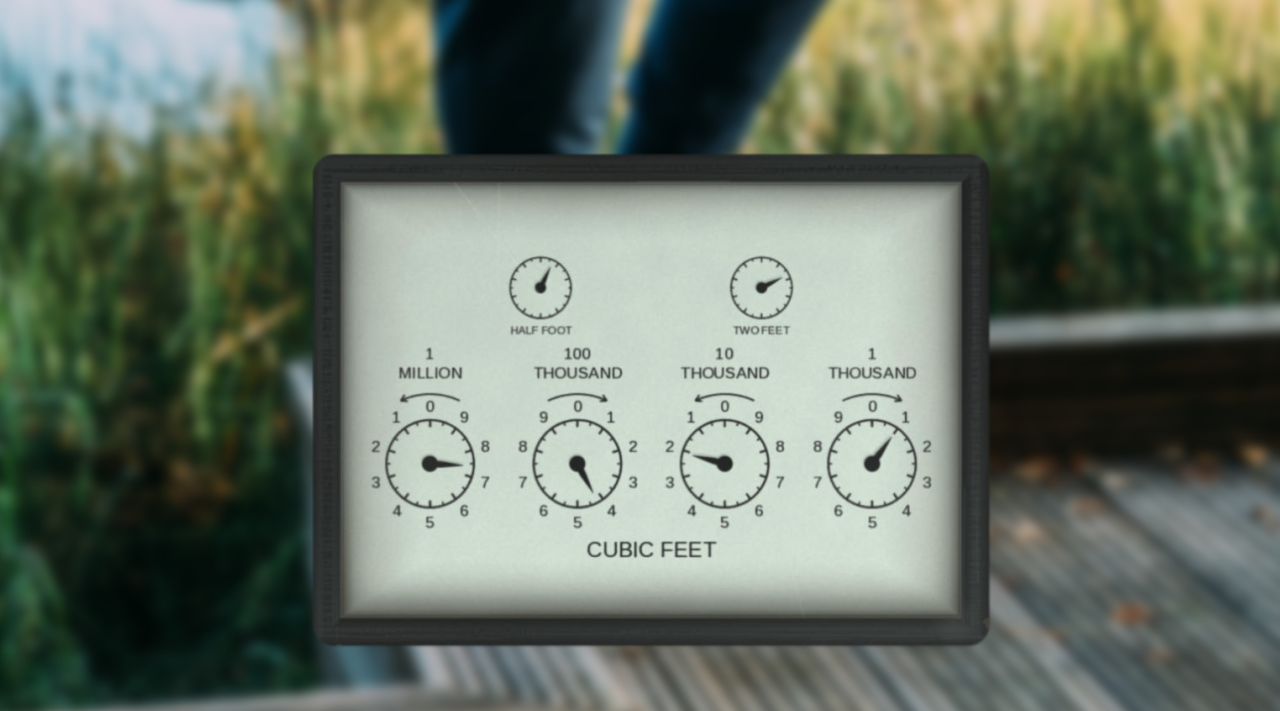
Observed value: **742100** ft³
